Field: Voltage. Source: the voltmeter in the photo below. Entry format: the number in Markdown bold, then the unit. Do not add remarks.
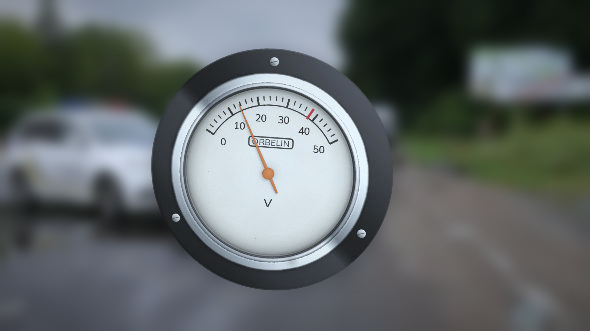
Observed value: **14** V
